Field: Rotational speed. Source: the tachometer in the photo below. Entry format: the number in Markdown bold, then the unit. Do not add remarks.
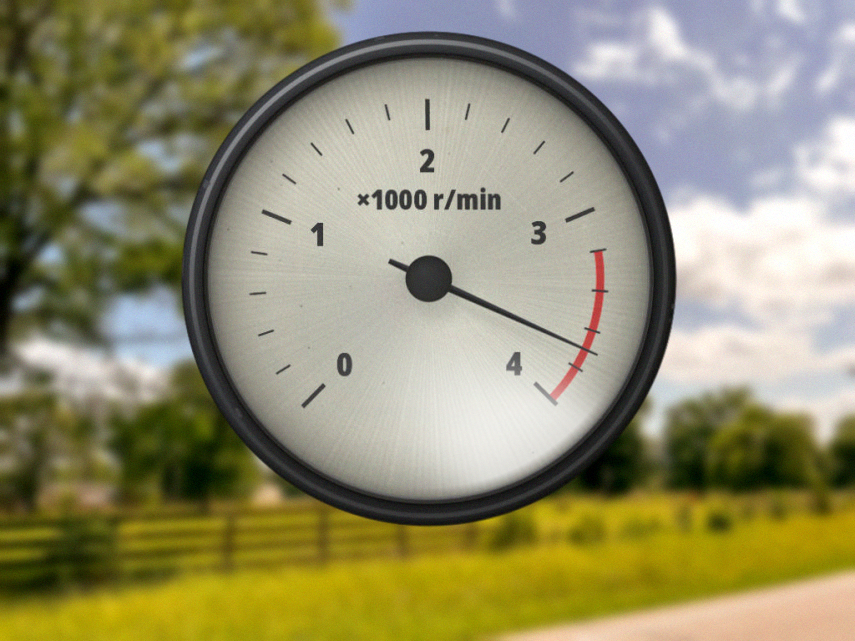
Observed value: **3700** rpm
